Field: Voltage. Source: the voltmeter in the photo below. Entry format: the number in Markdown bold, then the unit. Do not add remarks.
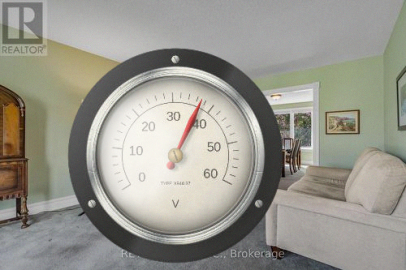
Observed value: **37** V
